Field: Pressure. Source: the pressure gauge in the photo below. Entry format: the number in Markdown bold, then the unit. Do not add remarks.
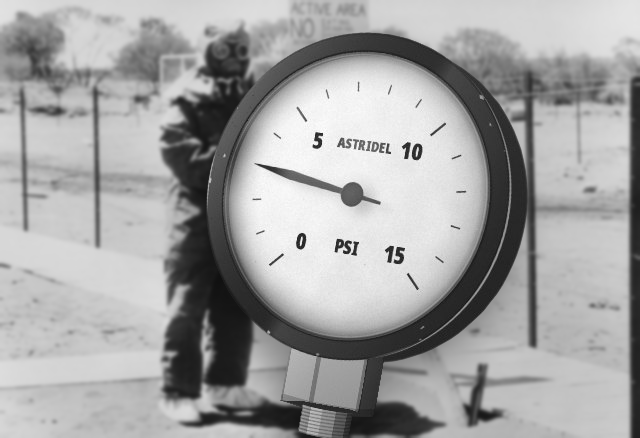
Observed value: **3** psi
